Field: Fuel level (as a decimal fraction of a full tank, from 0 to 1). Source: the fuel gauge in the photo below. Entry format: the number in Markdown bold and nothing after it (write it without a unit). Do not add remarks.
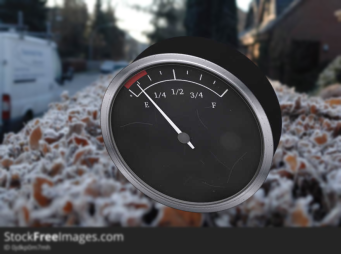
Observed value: **0.125**
